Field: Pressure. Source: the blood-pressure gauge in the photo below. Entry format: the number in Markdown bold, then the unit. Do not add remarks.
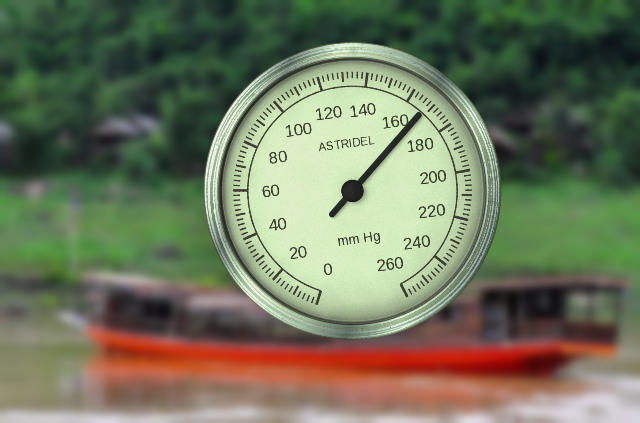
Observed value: **168** mmHg
